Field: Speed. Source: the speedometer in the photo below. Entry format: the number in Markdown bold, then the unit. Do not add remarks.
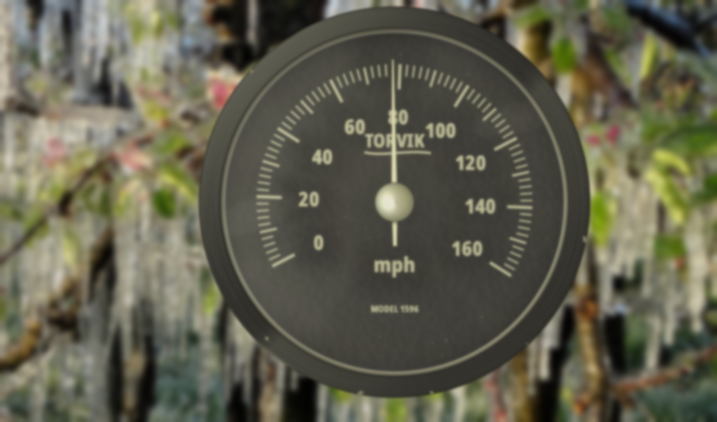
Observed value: **78** mph
